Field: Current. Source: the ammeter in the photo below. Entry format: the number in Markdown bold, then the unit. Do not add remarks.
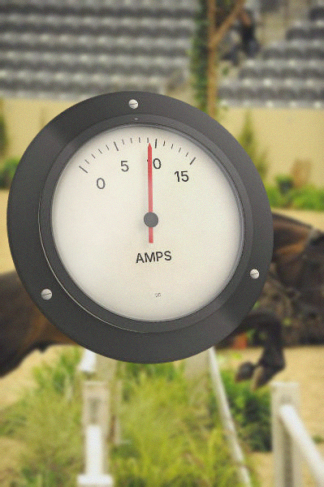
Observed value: **9** A
